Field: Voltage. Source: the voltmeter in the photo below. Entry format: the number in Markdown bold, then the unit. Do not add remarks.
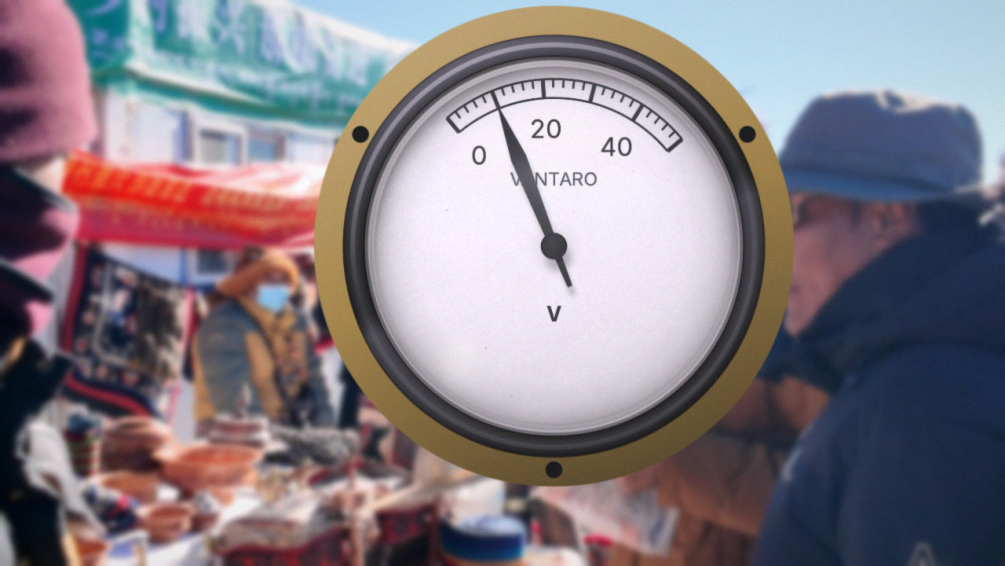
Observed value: **10** V
